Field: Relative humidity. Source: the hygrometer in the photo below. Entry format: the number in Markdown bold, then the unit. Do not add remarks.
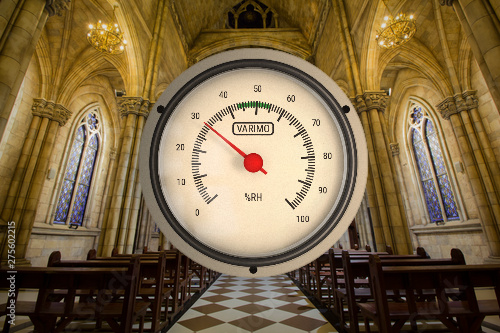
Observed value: **30** %
